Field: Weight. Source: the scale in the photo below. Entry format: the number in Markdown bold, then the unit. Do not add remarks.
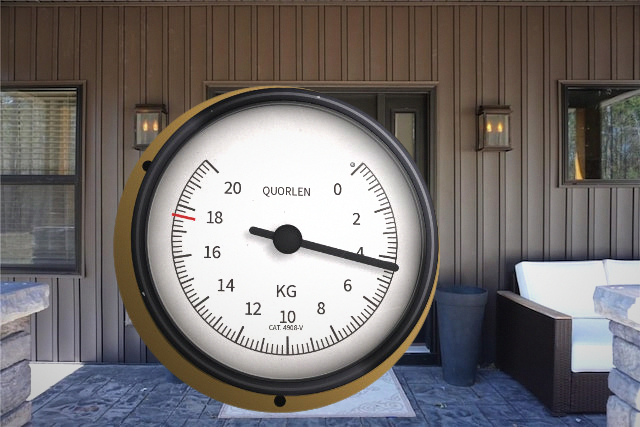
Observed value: **4.4** kg
